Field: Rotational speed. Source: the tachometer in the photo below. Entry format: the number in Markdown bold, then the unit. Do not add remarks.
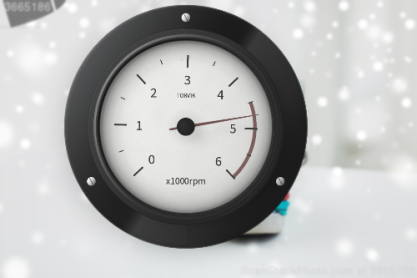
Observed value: **4750** rpm
